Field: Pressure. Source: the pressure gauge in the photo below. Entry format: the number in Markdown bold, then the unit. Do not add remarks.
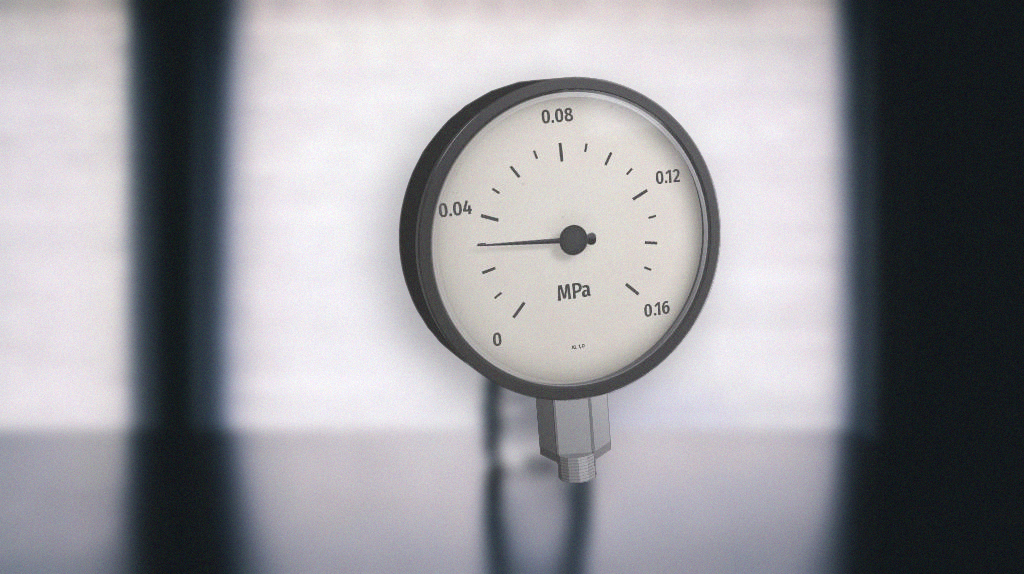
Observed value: **0.03** MPa
